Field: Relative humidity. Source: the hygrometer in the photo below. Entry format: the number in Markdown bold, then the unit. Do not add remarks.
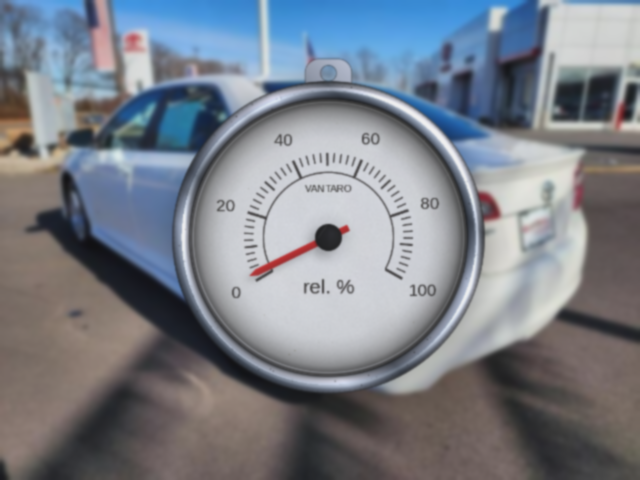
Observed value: **2** %
